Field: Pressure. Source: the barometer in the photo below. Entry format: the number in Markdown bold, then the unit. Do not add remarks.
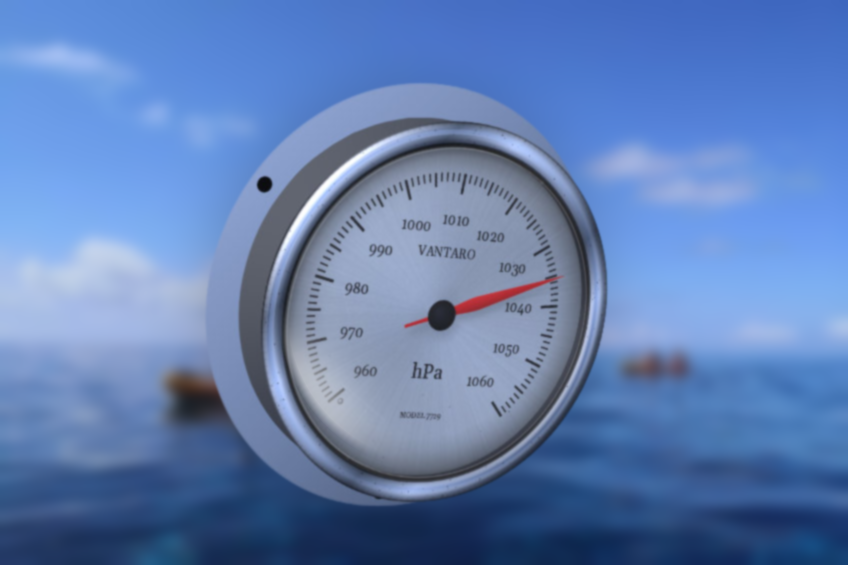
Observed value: **1035** hPa
